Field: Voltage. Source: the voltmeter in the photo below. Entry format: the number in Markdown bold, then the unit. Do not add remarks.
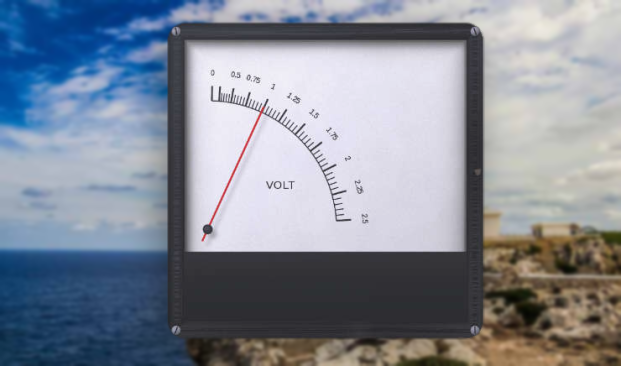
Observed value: **1** V
